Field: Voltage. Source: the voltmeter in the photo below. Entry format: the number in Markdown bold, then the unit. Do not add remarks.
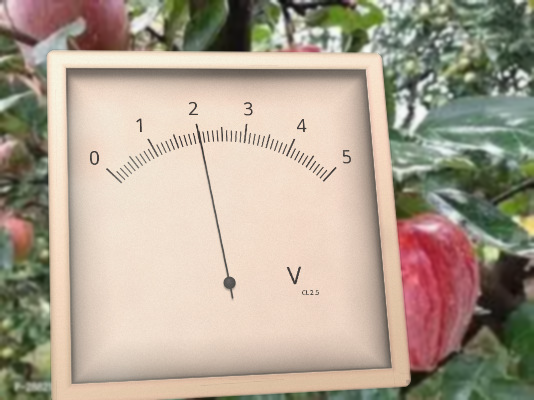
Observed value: **2** V
